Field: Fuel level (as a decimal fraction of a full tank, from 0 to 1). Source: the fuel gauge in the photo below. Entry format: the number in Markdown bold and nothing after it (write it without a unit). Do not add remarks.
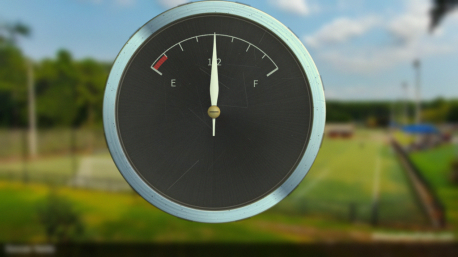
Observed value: **0.5**
